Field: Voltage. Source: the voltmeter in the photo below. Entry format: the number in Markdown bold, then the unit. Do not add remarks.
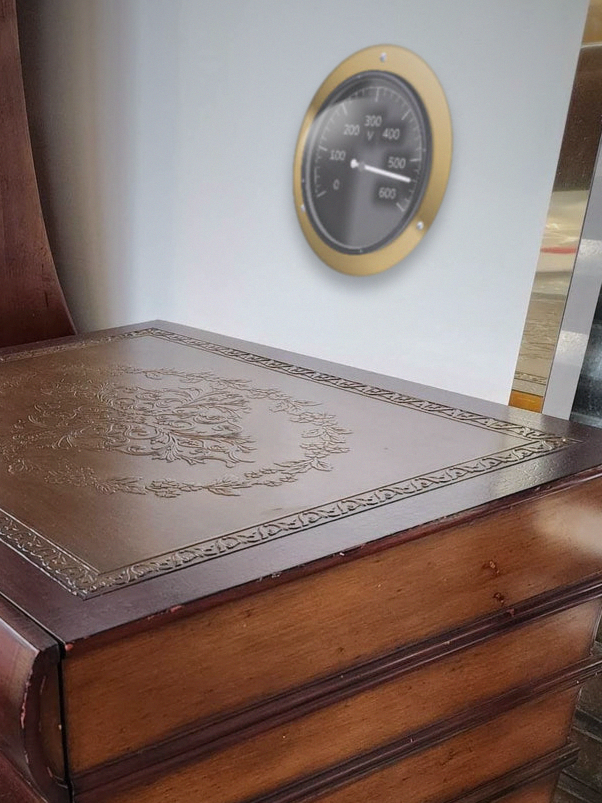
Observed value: **540** V
